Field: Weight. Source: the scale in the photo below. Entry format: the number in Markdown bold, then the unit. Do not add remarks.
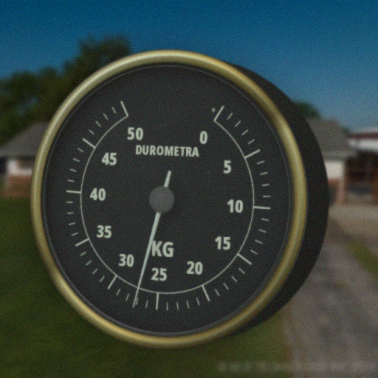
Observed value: **27** kg
